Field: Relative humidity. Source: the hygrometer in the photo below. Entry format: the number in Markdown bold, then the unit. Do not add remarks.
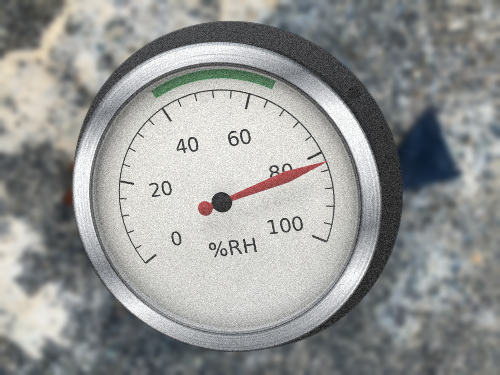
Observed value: **82** %
